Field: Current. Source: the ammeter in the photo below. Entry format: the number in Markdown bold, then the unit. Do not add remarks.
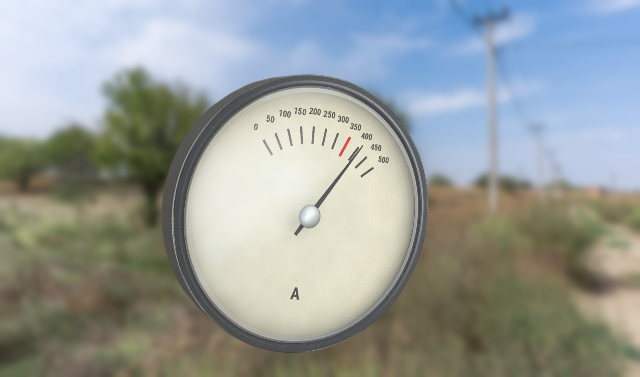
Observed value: **400** A
